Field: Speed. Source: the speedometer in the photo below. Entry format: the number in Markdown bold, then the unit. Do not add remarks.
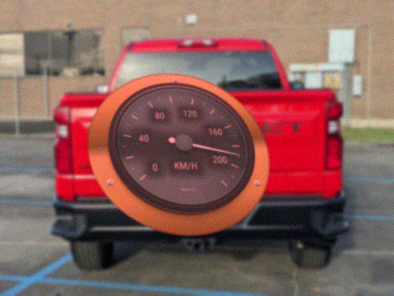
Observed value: **190** km/h
